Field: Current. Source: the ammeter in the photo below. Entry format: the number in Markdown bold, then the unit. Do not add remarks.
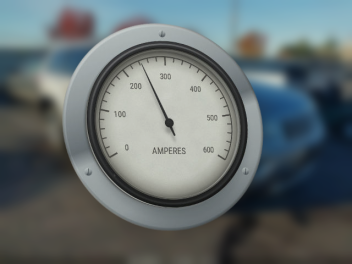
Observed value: **240** A
